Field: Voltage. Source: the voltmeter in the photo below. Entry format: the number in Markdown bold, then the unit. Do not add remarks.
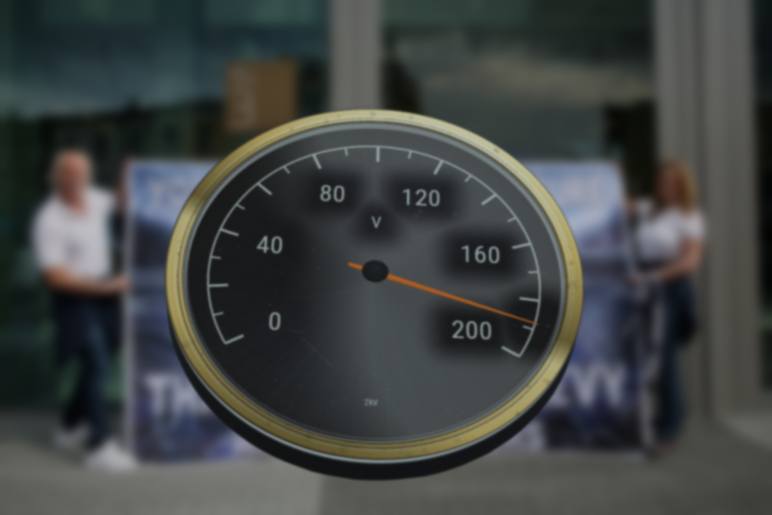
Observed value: **190** V
